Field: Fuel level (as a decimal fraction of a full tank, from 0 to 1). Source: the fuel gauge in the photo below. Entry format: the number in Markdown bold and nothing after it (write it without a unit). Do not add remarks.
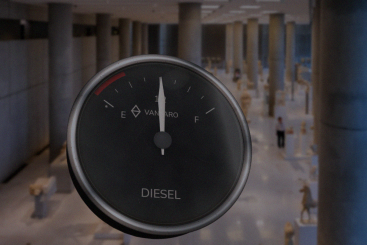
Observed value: **0.5**
